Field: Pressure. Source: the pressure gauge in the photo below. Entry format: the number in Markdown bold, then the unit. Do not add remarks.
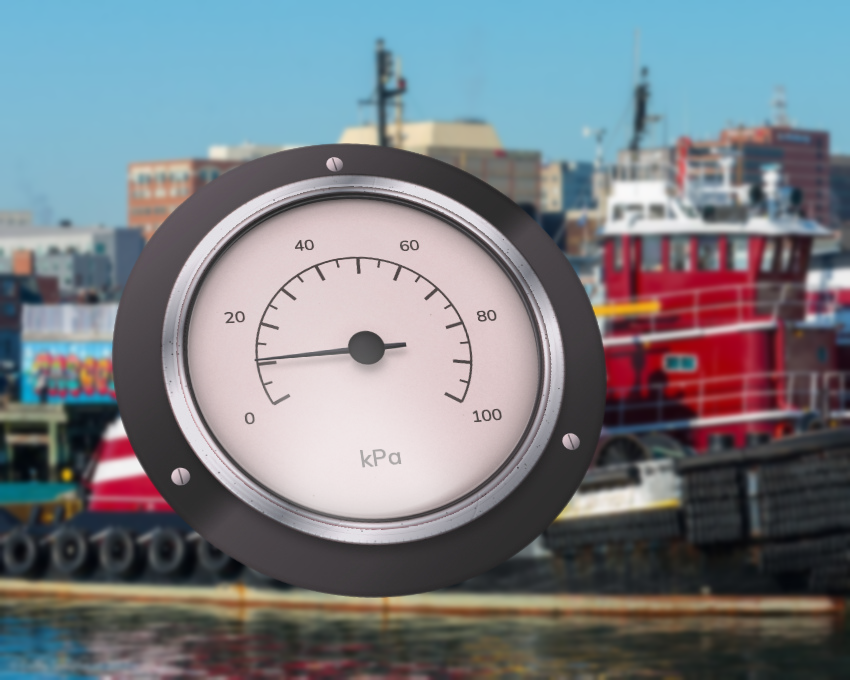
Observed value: **10** kPa
